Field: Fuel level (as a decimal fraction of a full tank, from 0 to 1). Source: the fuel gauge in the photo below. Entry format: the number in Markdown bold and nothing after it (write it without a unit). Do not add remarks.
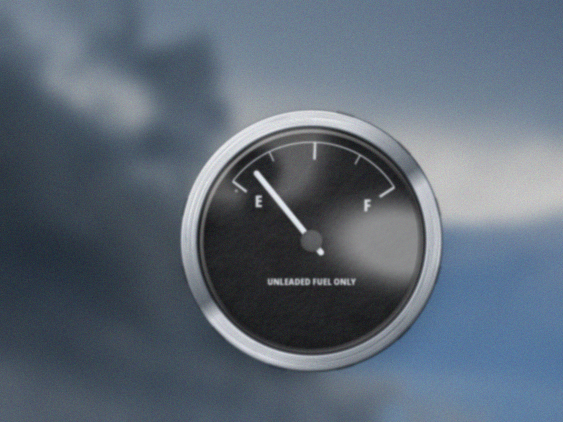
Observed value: **0.125**
